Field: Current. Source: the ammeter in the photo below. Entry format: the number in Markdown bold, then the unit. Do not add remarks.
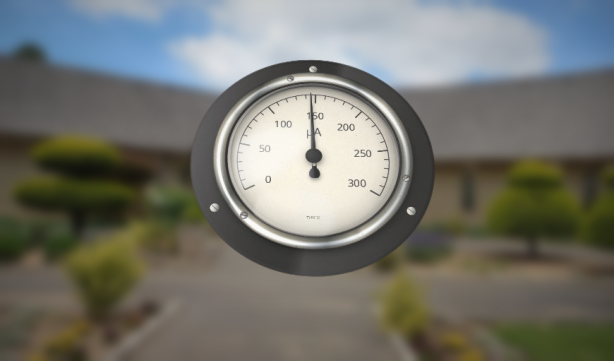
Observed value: **145** µA
